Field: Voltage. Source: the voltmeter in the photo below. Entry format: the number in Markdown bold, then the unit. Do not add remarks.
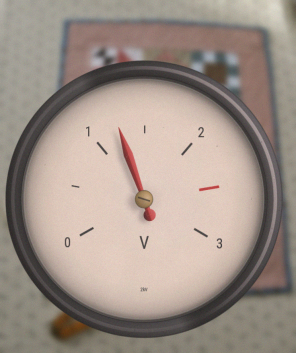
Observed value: **1.25** V
